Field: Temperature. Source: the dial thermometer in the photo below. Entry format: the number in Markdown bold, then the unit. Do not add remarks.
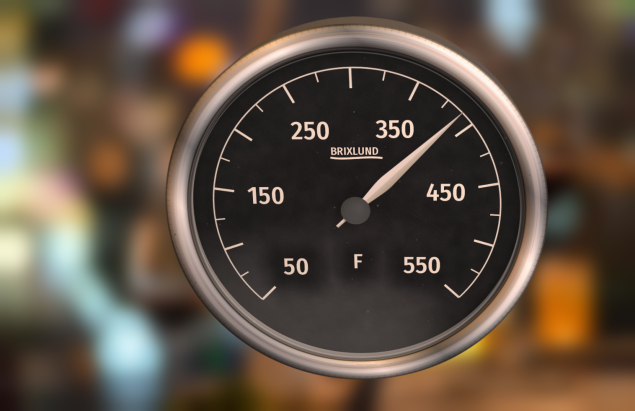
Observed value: **387.5** °F
